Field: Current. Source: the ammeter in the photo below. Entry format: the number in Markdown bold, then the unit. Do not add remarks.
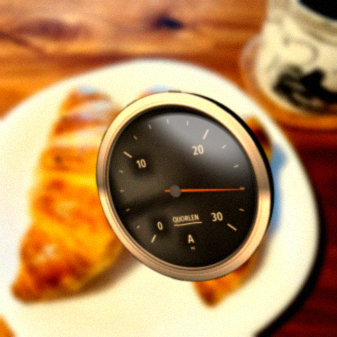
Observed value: **26** A
